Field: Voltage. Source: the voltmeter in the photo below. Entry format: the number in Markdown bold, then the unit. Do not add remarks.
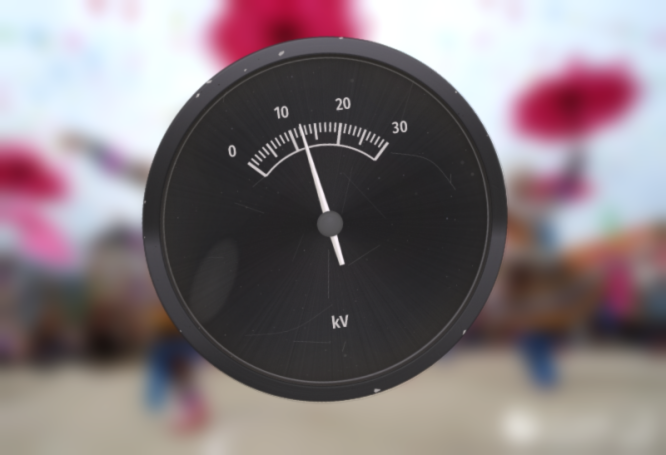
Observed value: **12** kV
